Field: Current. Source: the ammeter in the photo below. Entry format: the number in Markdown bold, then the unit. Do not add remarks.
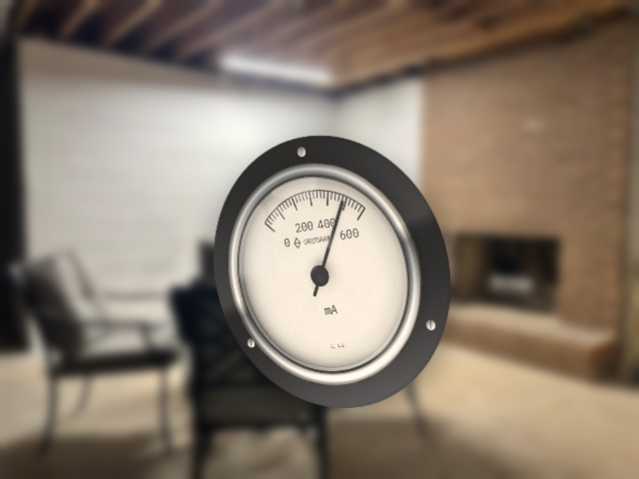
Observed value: **500** mA
